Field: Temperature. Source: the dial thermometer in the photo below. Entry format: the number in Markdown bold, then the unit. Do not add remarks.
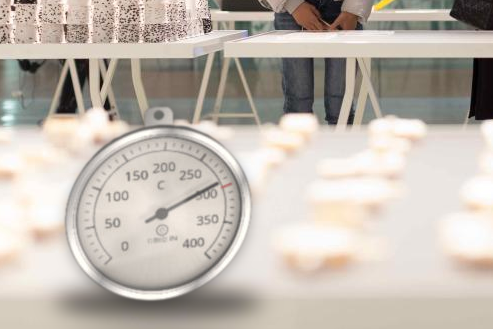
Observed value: **290** °C
